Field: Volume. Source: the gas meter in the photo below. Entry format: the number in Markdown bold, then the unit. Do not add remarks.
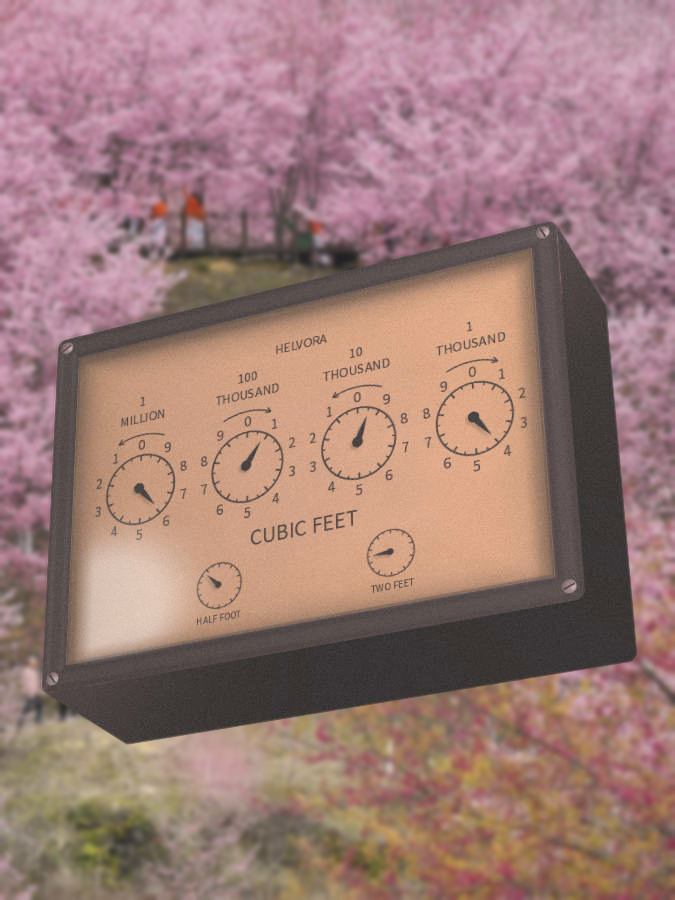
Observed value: **609400** ft³
